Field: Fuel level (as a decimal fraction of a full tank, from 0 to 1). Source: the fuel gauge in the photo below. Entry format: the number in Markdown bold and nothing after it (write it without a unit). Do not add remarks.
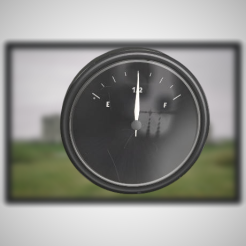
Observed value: **0.5**
